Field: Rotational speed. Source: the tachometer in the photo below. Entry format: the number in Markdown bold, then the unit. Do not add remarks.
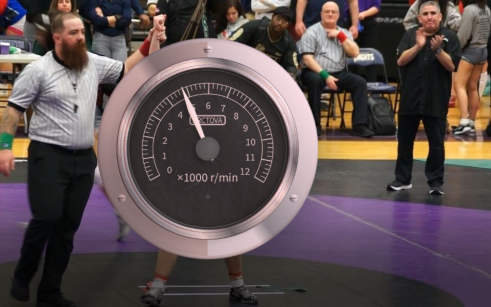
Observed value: **4800** rpm
